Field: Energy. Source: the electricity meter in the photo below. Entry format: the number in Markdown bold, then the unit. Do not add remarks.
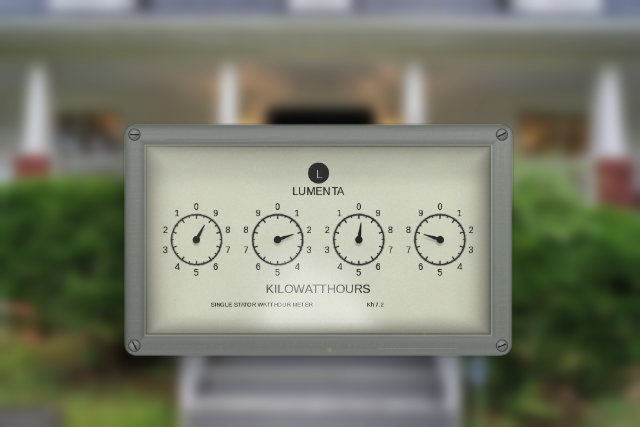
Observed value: **9198** kWh
